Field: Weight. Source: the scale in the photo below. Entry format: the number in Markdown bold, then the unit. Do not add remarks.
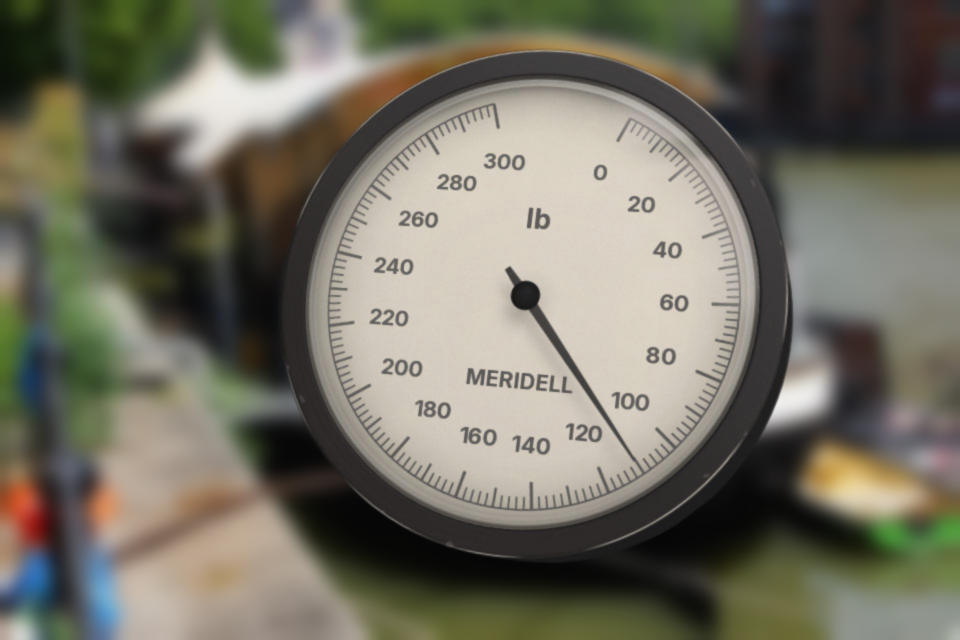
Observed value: **110** lb
